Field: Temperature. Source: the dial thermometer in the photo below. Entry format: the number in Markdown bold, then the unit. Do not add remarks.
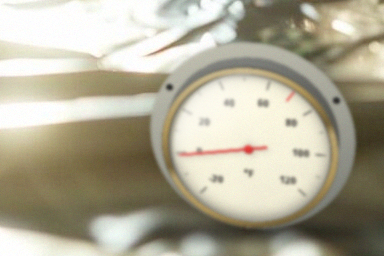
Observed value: **0** °F
